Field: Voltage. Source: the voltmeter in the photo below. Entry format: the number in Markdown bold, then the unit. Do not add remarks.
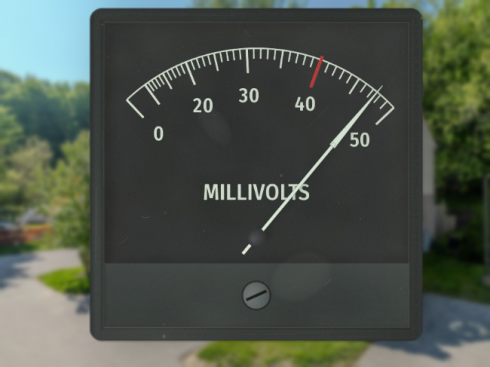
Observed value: **47.5** mV
